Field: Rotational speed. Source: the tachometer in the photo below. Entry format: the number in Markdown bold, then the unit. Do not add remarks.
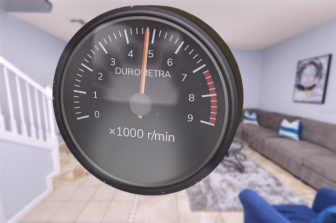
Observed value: **4800** rpm
